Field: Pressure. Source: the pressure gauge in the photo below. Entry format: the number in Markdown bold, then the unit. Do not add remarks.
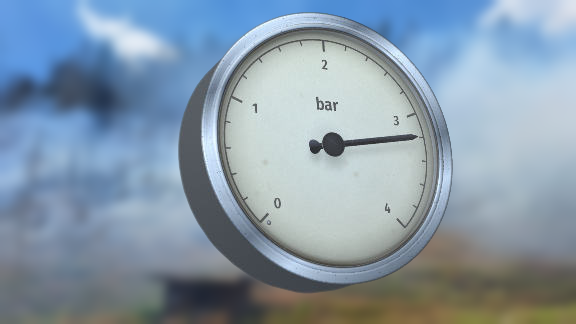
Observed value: **3.2** bar
